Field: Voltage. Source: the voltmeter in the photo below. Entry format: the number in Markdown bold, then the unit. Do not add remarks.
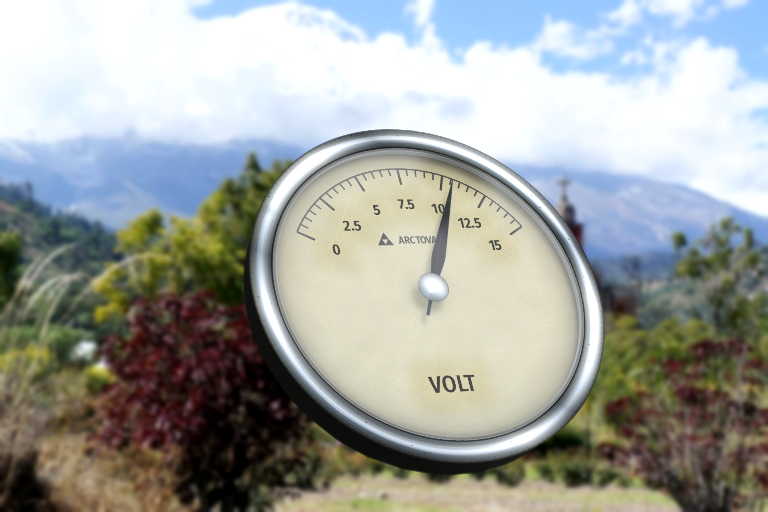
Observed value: **10.5** V
